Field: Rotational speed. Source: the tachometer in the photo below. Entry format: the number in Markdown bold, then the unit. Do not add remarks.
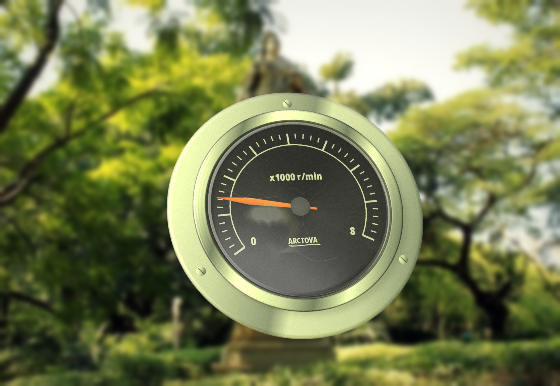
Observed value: **1400** rpm
